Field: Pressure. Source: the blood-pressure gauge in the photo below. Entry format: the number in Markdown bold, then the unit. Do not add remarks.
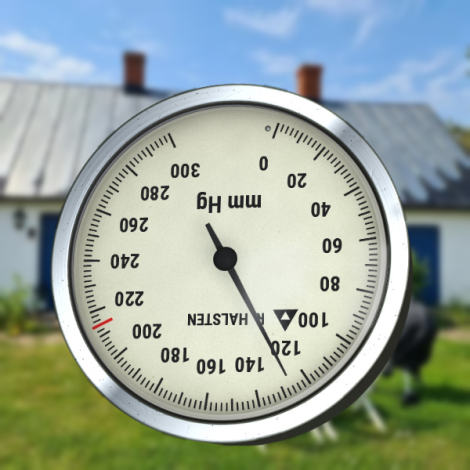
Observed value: **126** mmHg
